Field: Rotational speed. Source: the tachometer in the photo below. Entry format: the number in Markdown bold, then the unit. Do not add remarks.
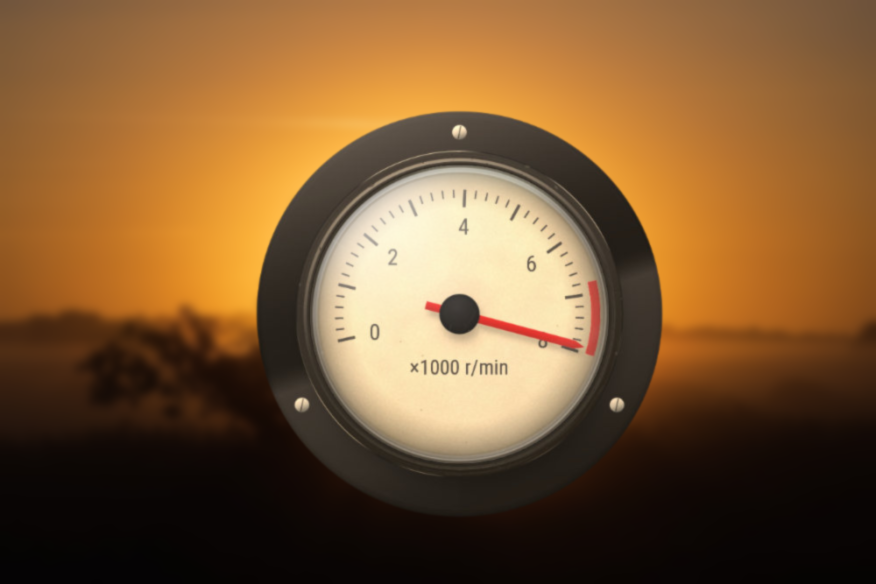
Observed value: **7900** rpm
